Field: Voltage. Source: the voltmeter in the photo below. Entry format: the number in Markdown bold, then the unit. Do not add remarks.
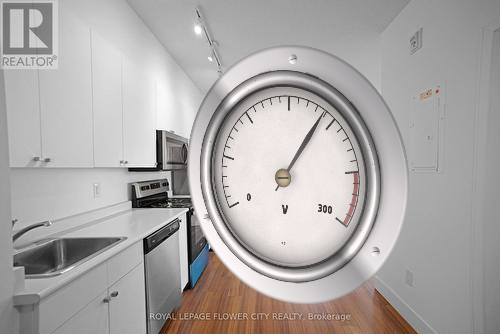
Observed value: **190** V
